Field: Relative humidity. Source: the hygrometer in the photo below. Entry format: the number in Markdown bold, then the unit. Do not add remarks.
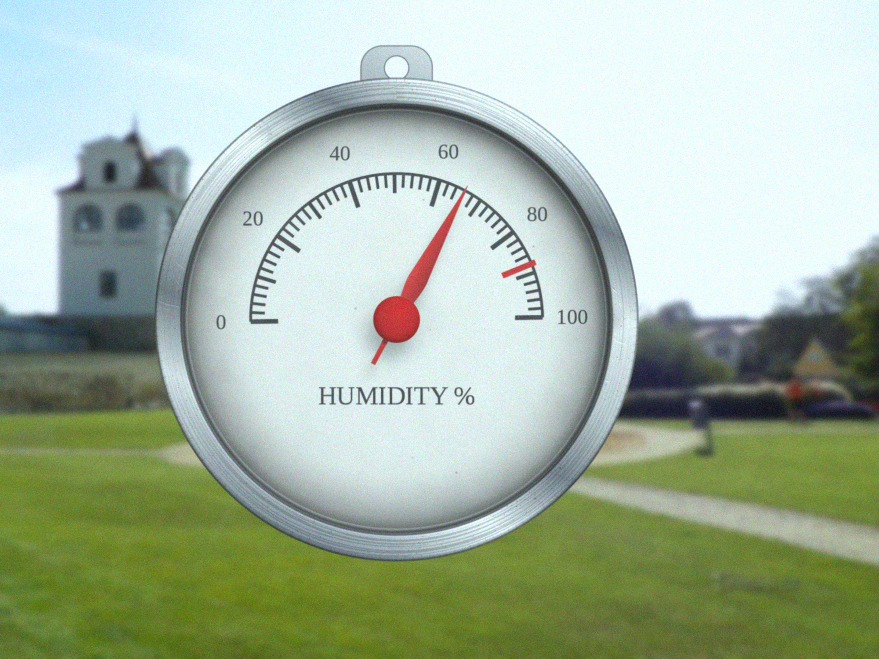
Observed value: **66** %
